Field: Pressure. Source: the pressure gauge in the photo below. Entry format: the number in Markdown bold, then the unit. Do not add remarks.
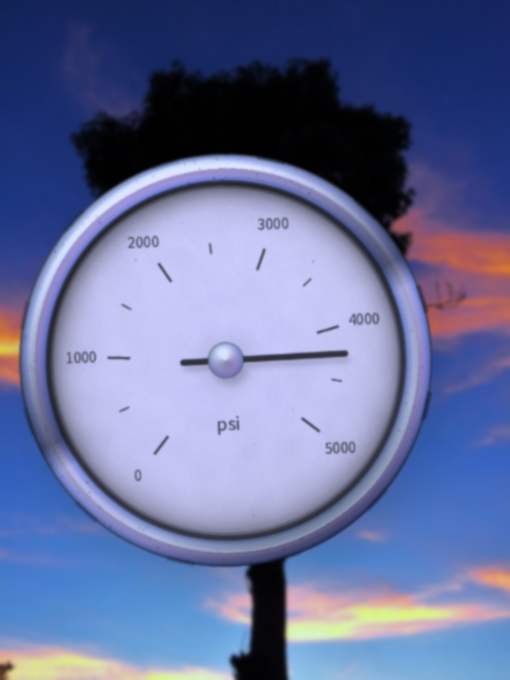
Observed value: **4250** psi
